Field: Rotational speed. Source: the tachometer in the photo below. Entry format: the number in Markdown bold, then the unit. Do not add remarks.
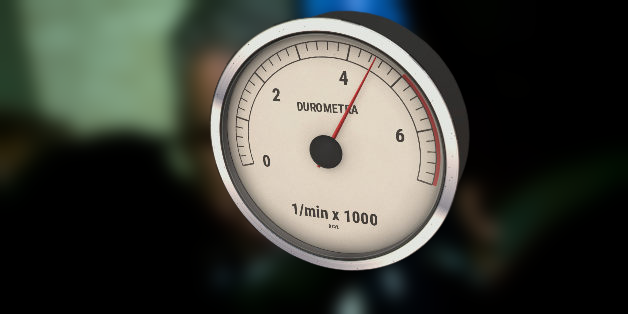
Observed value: **4500** rpm
